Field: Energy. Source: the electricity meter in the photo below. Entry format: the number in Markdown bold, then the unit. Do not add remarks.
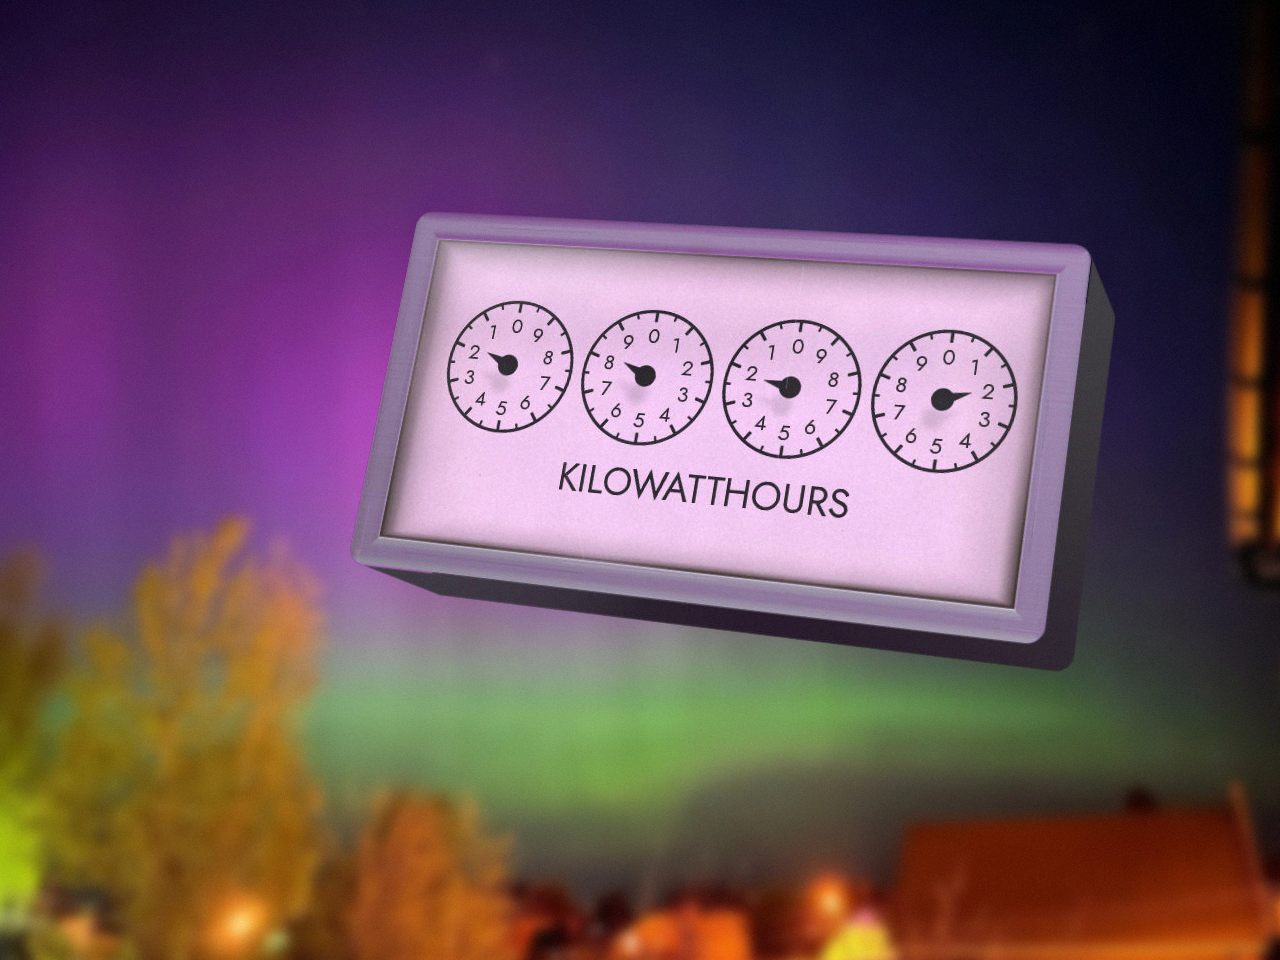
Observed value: **1822** kWh
